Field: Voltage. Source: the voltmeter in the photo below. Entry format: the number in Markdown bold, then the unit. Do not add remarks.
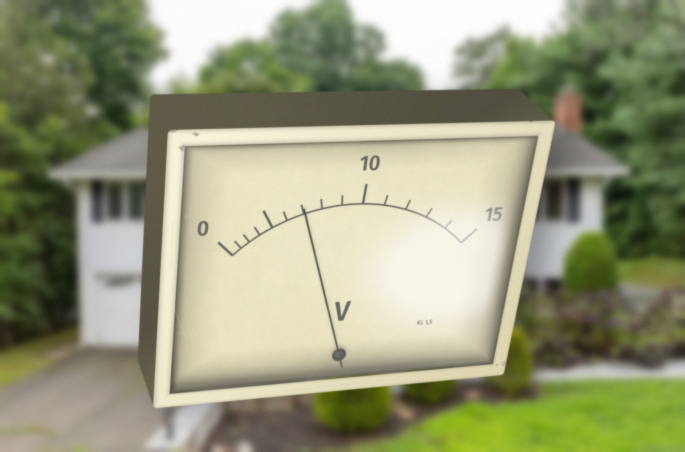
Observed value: **7** V
